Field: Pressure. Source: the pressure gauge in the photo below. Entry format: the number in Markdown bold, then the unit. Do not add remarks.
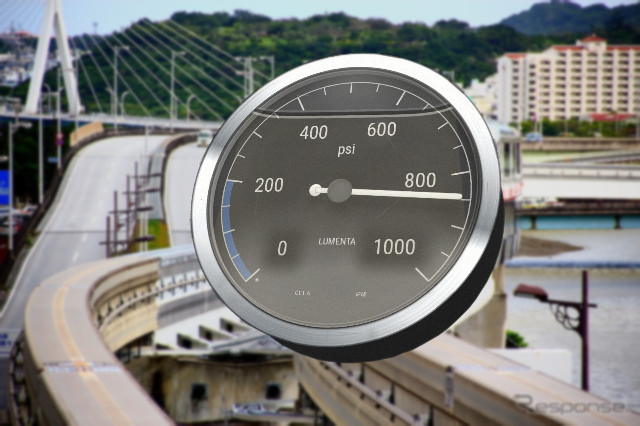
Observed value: **850** psi
